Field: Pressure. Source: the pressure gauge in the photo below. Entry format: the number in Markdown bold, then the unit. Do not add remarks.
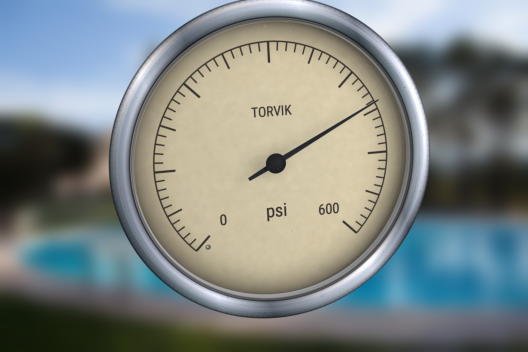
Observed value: **440** psi
